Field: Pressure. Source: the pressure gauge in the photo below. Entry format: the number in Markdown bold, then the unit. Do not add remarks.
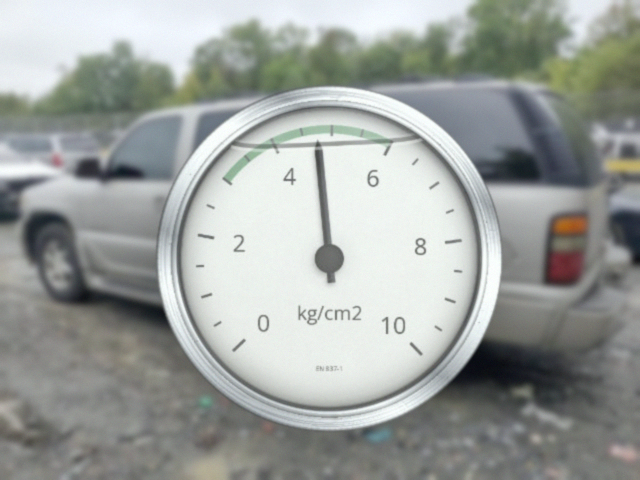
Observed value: **4.75** kg/cm²
